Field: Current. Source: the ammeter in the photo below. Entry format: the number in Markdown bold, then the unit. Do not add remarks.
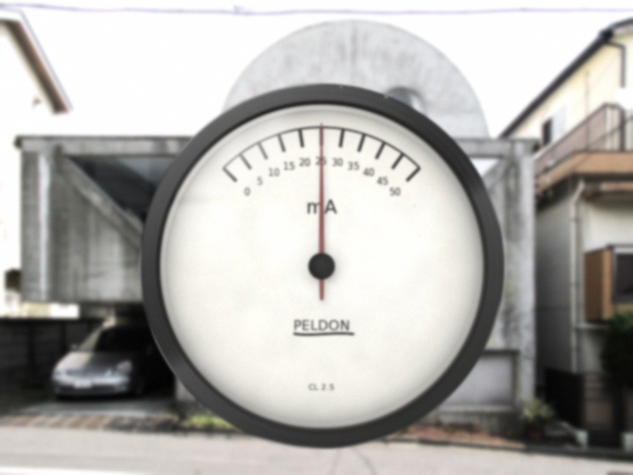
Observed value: **25** mA
